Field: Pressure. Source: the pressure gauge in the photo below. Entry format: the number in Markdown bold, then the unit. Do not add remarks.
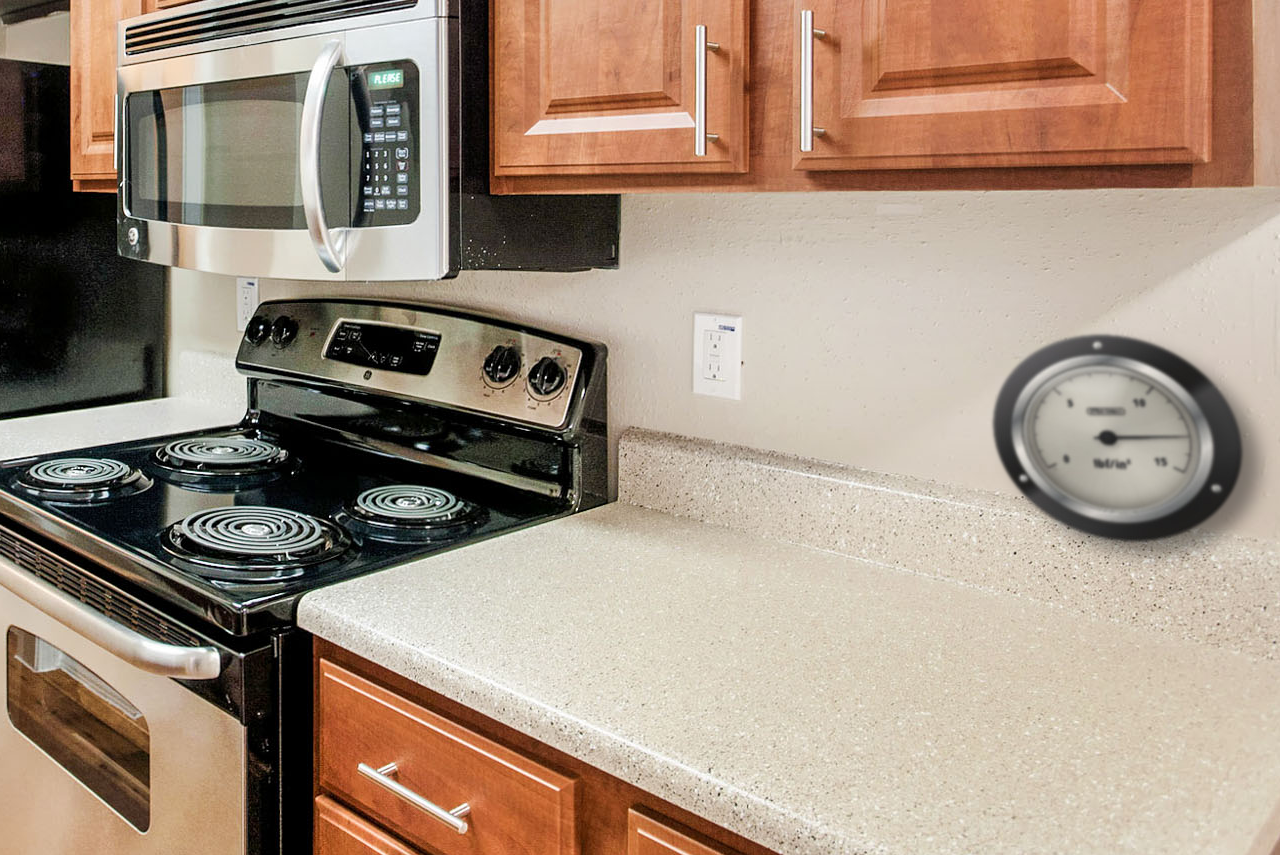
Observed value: **13** psi
